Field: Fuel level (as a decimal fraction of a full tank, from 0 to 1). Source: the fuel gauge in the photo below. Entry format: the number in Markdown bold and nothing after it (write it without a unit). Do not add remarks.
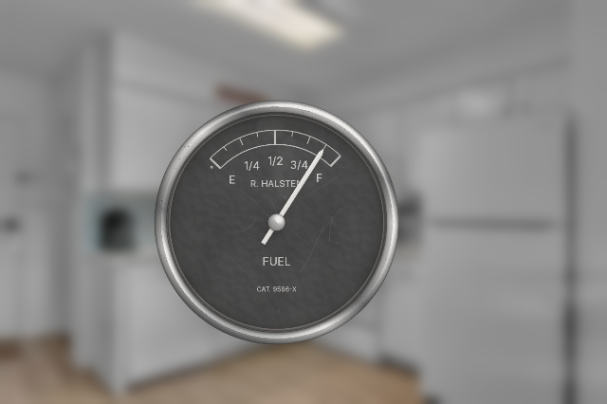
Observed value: **0.875**
